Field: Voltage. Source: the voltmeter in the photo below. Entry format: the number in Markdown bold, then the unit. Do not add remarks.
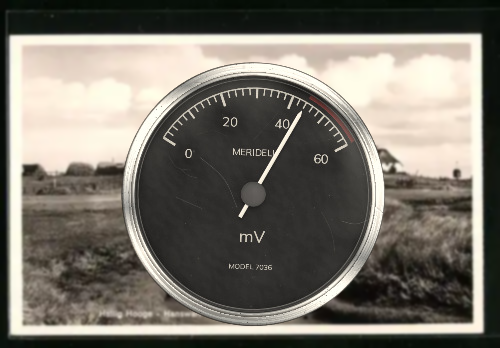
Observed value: **44** mV
